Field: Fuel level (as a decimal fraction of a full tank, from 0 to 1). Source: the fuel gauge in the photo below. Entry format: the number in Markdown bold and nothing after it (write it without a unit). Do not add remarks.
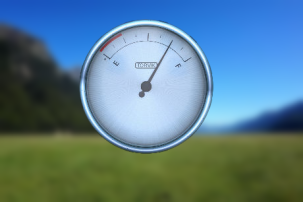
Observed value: **0.75**
